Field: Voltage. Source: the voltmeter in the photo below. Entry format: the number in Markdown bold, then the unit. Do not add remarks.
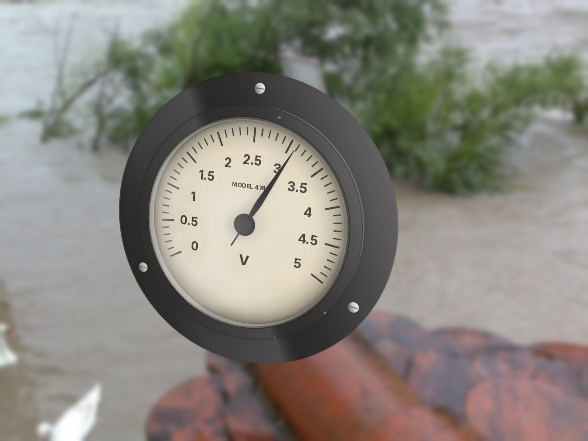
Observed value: **3.1** V
